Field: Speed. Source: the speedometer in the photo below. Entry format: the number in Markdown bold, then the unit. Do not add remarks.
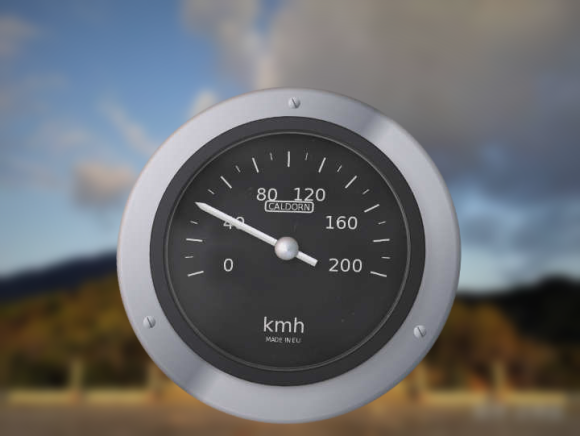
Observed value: **40** km/h
